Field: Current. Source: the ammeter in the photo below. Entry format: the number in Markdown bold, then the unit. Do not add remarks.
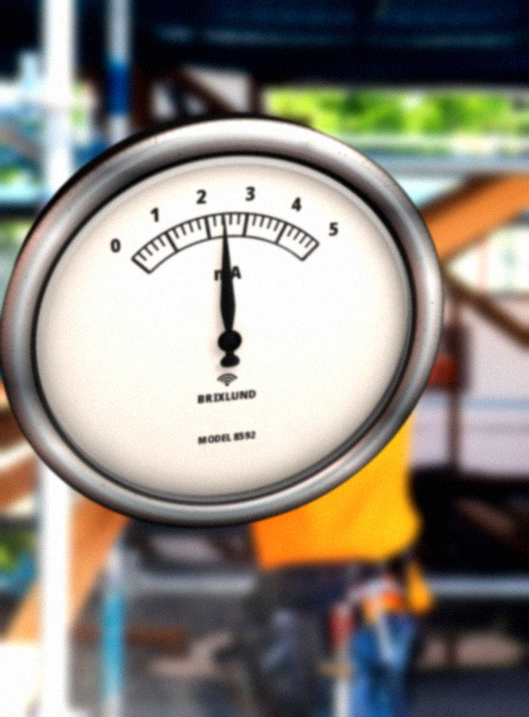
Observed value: **2.4** mA
